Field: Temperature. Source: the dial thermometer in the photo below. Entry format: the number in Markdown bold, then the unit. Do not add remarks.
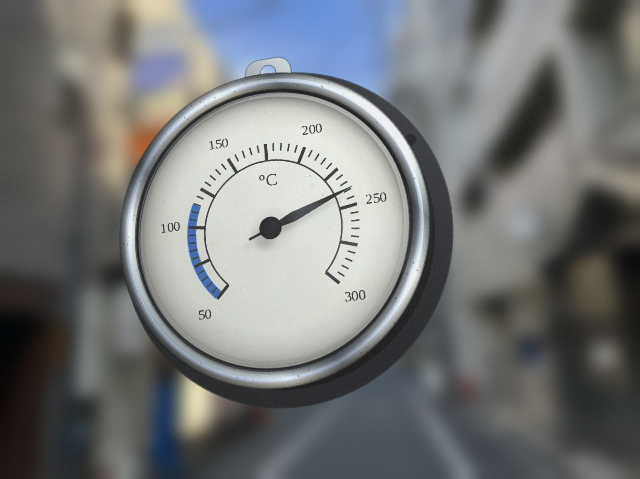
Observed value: **240** °C
